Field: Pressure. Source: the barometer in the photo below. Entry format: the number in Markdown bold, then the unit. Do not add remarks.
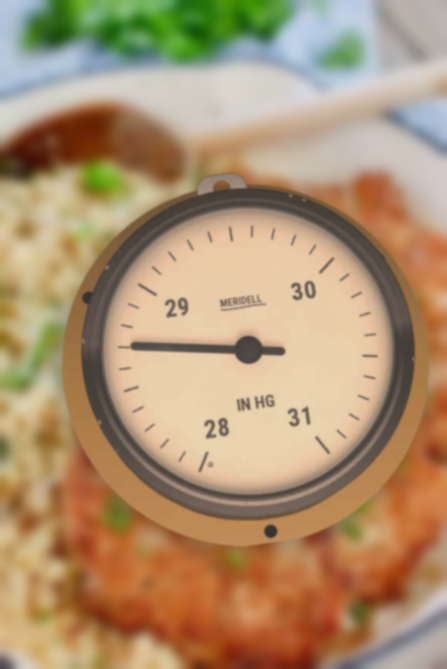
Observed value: **28.7** inHg
